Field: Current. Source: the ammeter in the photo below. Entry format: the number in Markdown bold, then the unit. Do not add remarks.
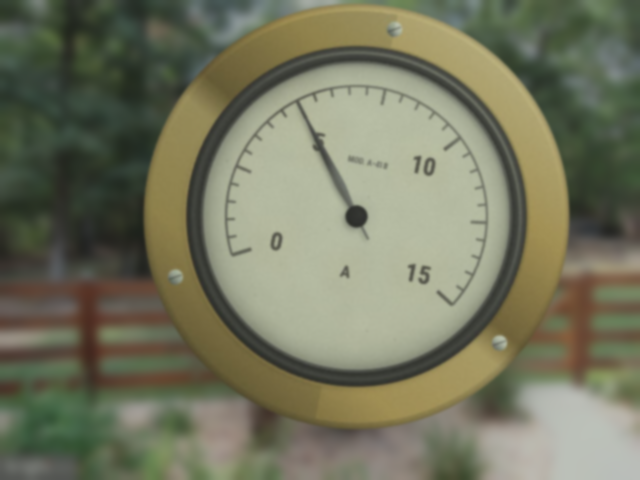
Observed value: **5** A
